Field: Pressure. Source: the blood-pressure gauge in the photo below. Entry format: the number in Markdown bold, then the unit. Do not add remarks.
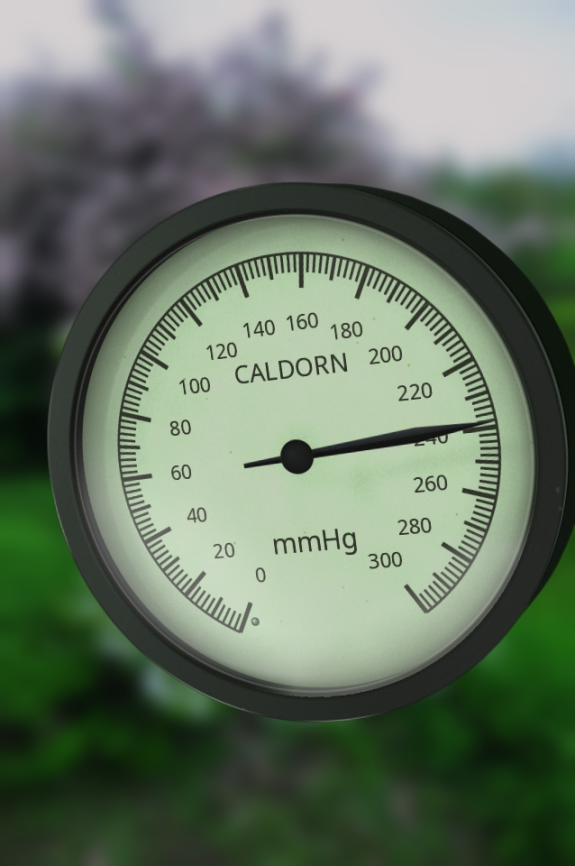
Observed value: **238** mmHg
